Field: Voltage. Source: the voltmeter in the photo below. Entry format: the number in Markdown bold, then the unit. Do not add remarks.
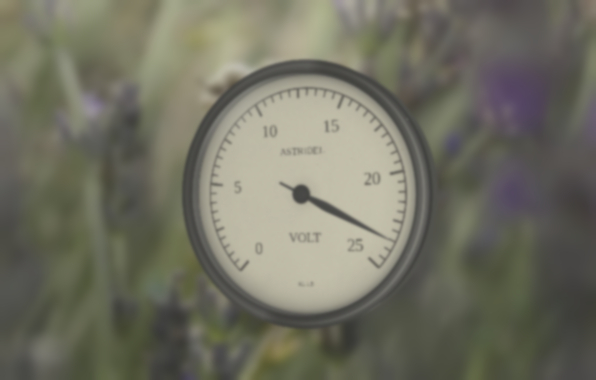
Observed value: **23.5** V
